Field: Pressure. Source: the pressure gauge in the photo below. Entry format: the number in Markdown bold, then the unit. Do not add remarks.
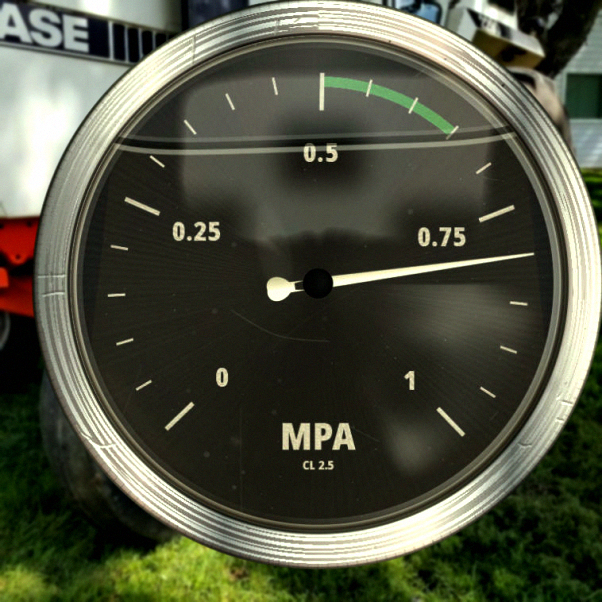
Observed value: **0.8** MPa
